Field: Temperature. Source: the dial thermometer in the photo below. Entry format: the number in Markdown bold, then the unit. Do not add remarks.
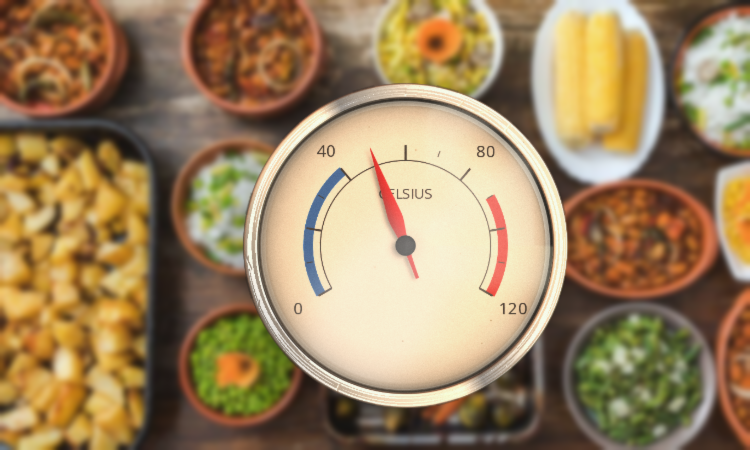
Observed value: **50** °C
